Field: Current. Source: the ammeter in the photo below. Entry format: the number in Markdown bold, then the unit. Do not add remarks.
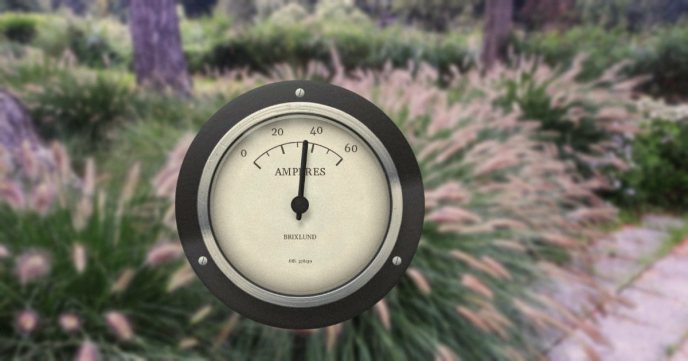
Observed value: **35** A
